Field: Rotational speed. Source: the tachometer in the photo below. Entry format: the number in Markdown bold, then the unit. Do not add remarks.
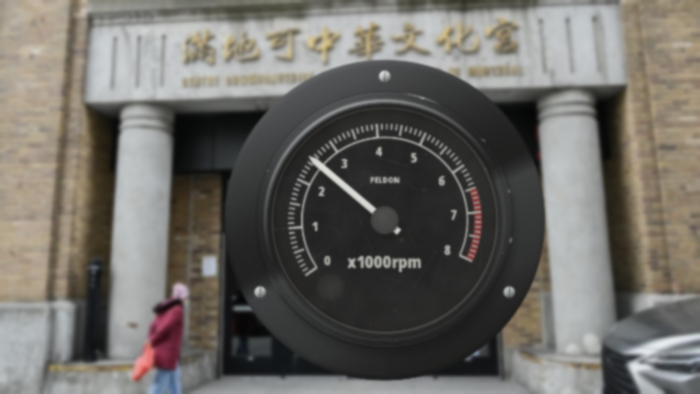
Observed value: **2500** rpm
